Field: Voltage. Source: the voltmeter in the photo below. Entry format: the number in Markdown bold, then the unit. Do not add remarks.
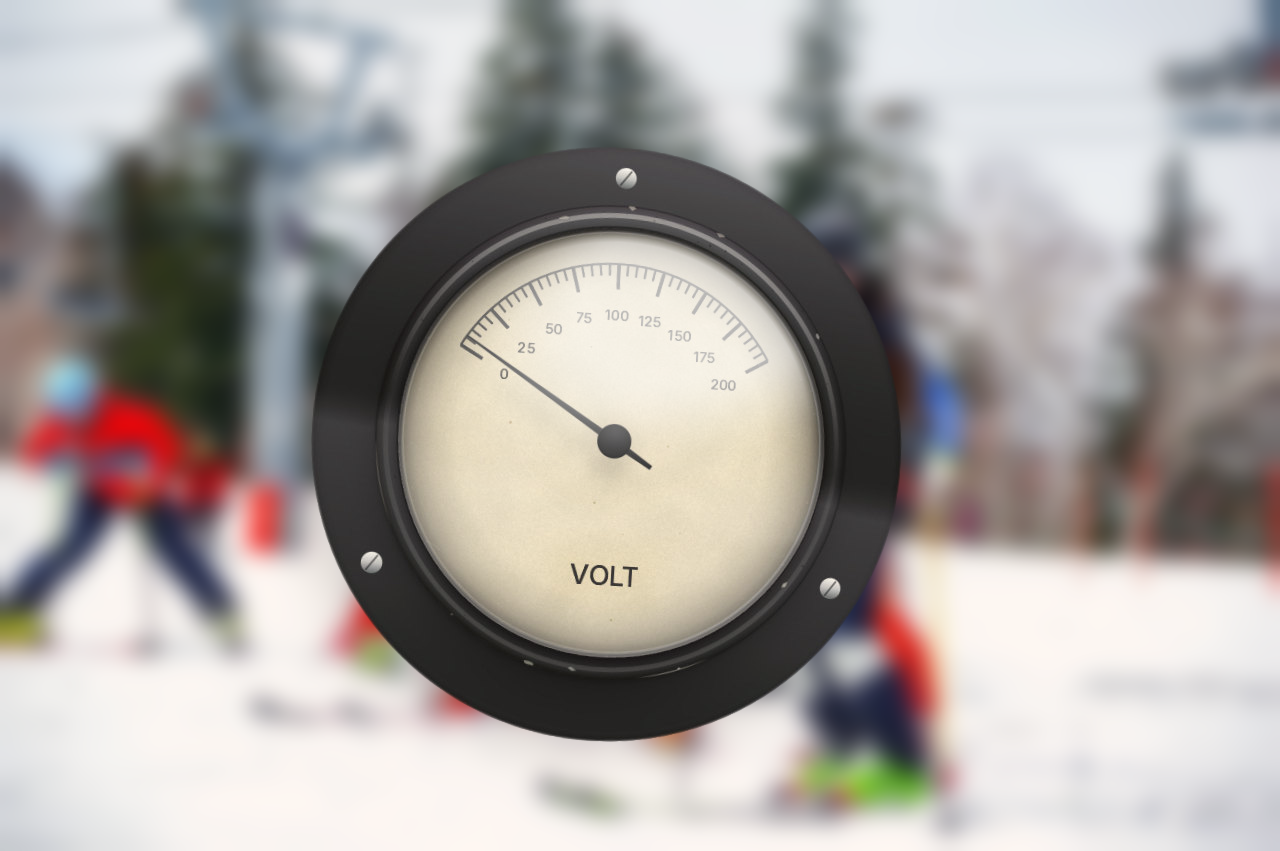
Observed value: **5** V
